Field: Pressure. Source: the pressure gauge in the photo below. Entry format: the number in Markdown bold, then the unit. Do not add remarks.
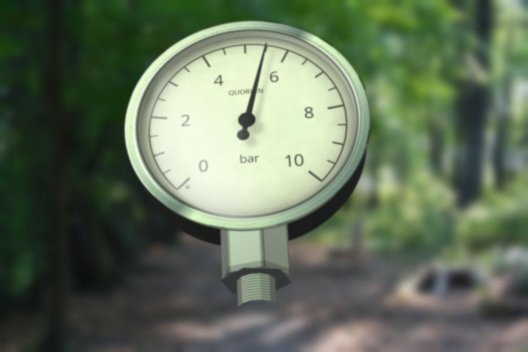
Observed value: **5.5** bar
